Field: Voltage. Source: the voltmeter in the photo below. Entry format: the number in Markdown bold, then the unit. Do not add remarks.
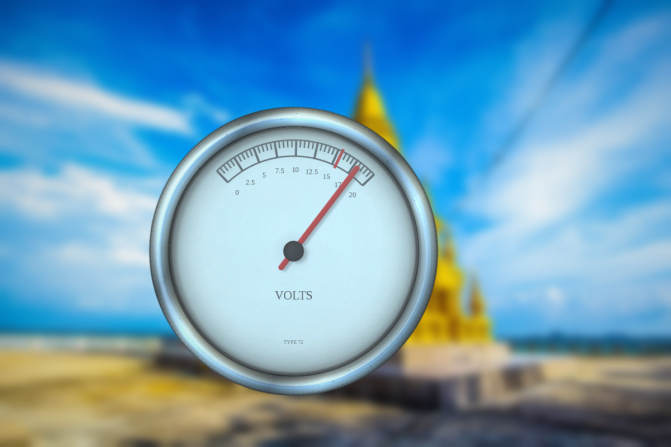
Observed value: **18** V
